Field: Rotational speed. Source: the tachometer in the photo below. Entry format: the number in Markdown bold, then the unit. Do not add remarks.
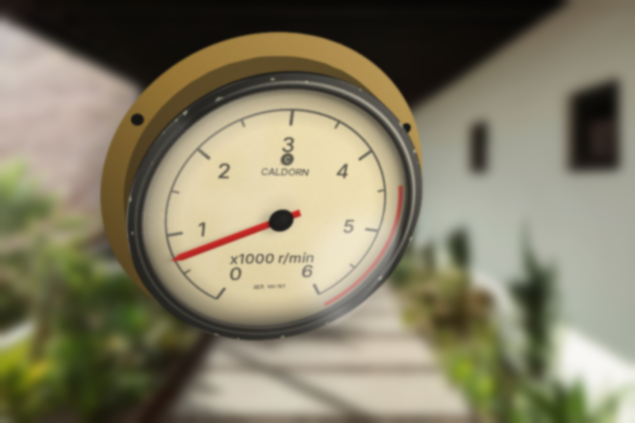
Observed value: **750** rpm
